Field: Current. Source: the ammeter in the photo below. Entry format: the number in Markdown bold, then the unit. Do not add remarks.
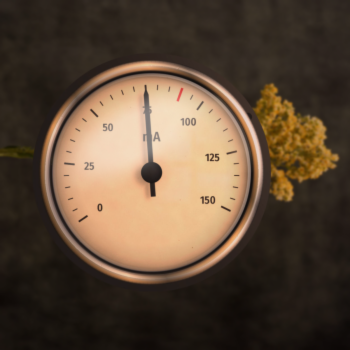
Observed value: **75** mA
